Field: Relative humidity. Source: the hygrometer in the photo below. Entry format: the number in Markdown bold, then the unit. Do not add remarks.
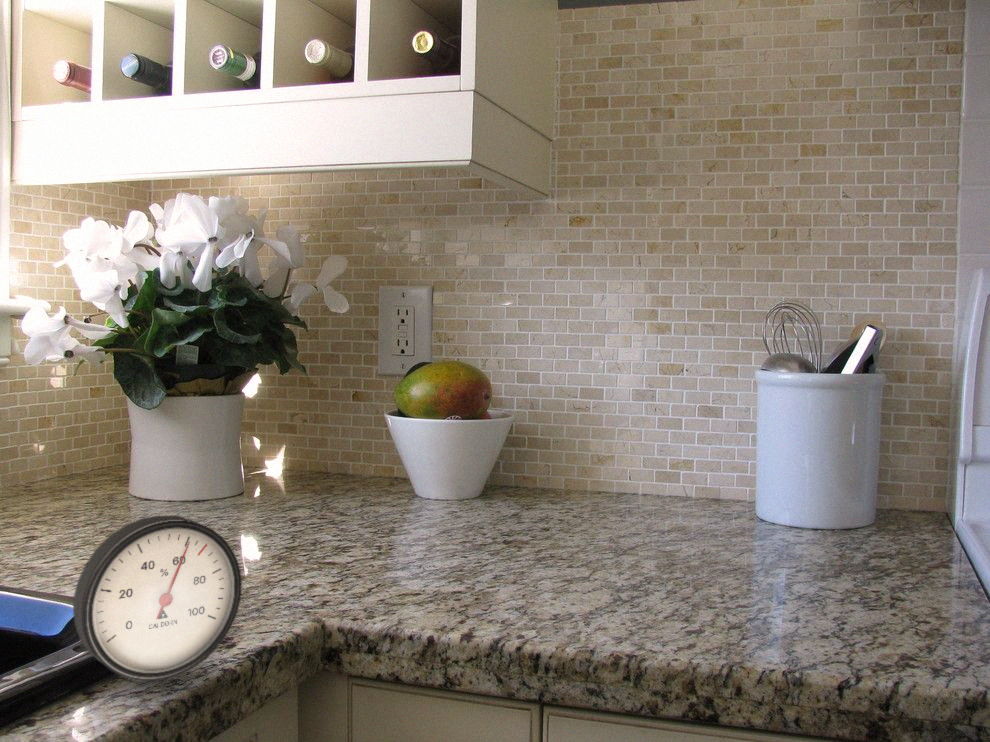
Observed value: **60** %
